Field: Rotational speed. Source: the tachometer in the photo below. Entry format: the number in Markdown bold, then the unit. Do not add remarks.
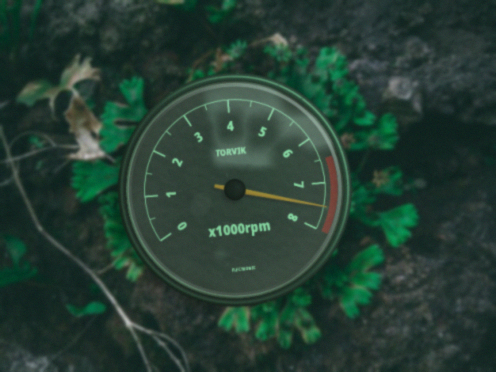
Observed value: **7500** rpm
